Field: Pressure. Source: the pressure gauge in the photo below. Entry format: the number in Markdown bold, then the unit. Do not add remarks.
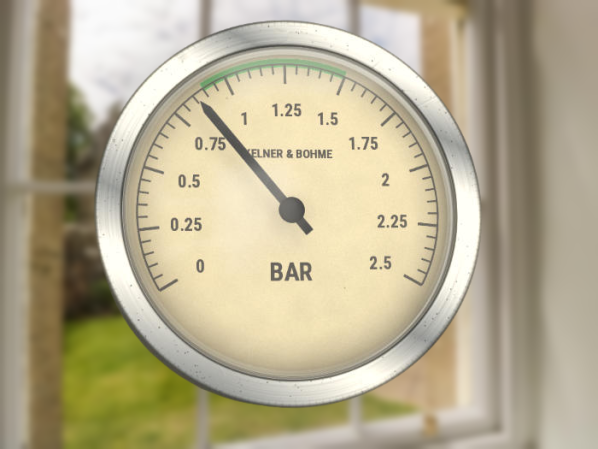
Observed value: **0.85** bar
